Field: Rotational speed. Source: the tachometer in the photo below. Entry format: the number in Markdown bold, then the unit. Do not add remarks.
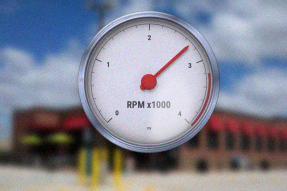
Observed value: **2700** rpm
